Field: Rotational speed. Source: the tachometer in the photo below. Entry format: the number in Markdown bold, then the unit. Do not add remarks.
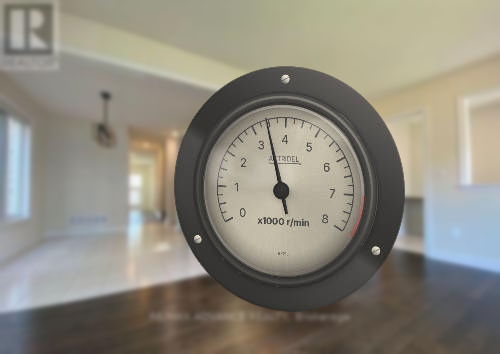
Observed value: **3500** rpm
